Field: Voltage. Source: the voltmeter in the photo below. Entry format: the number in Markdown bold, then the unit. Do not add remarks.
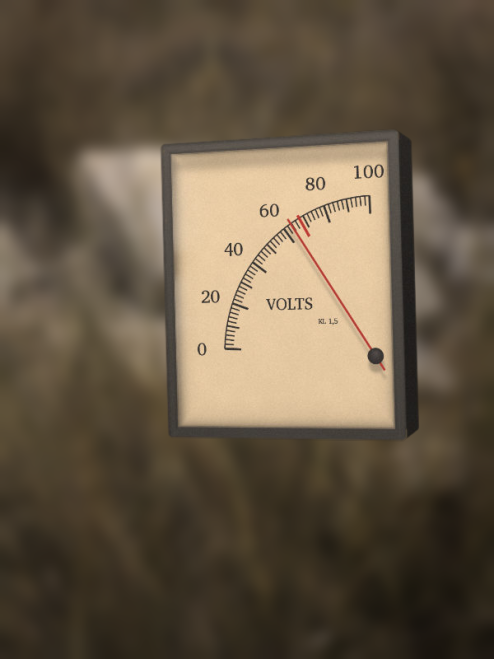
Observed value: **64** V
